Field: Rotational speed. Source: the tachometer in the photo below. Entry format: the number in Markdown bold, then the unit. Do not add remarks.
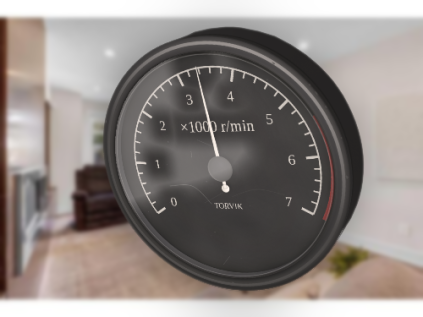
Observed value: **3400** rpm
